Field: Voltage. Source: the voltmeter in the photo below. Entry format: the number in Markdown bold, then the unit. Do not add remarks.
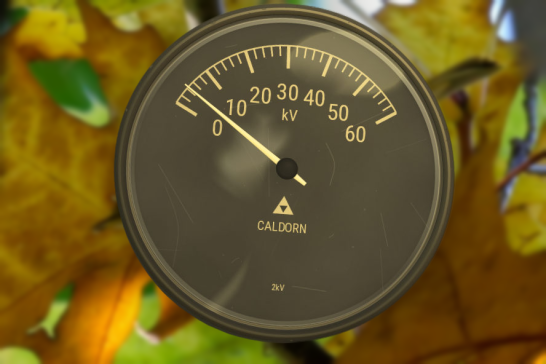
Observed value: **4** kV
